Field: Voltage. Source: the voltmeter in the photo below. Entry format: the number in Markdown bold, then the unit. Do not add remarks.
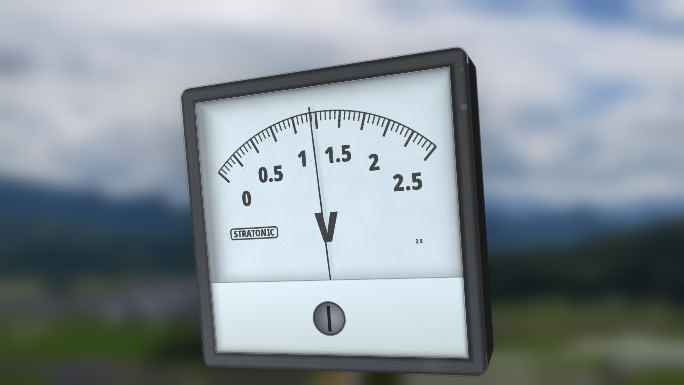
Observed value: **1.2** V
